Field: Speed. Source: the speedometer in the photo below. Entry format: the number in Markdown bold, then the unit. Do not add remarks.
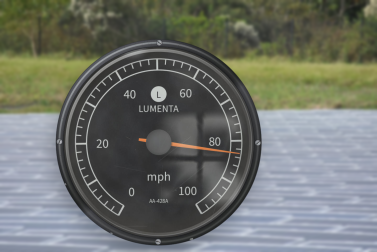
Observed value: **83** mph
